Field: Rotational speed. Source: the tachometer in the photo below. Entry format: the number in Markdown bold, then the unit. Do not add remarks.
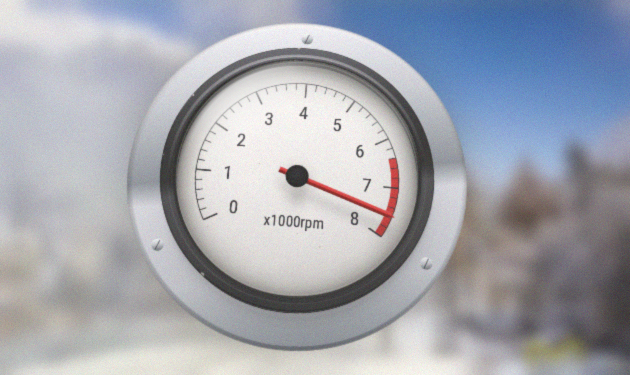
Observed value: **7600** rpm
